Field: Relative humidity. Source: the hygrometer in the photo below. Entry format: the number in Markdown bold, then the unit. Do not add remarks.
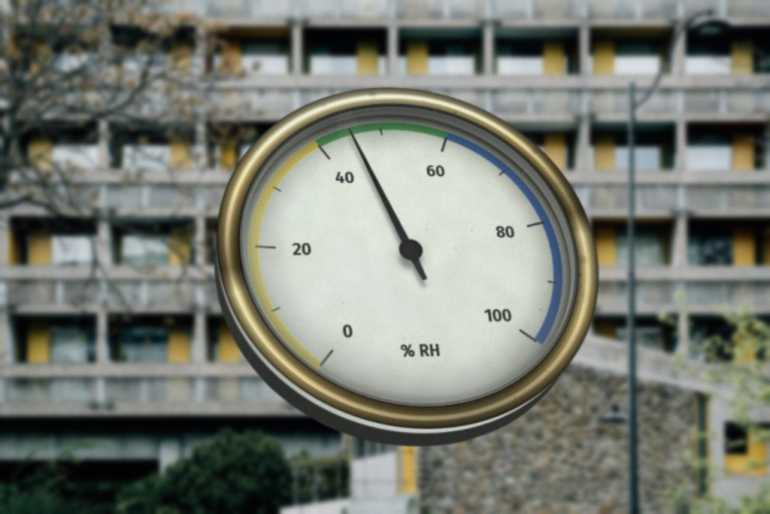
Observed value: **45** %
